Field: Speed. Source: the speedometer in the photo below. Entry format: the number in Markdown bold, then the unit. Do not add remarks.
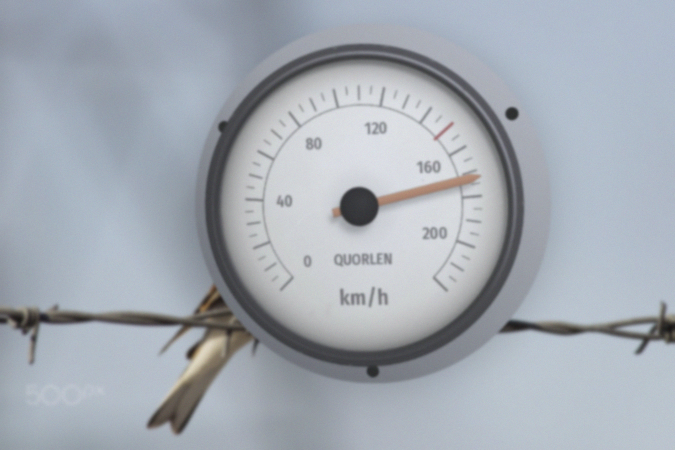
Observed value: **172.5** km/h
